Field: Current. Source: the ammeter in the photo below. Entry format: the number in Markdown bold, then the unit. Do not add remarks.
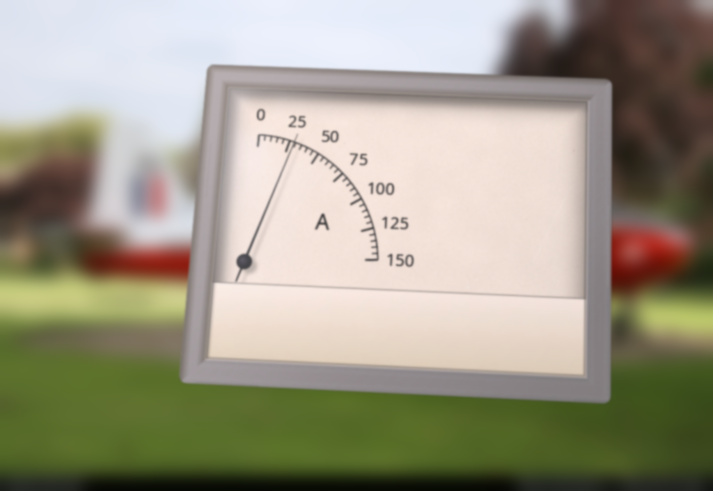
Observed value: **30** A
